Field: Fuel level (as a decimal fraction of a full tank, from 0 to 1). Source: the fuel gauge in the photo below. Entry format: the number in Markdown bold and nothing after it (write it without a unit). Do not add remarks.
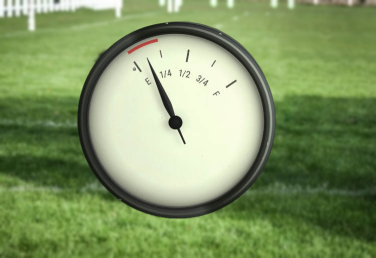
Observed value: **0.125**
